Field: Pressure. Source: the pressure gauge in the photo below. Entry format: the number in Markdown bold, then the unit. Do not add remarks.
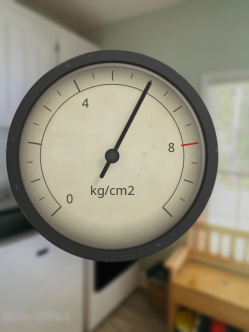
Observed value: **6** kg/cm²
